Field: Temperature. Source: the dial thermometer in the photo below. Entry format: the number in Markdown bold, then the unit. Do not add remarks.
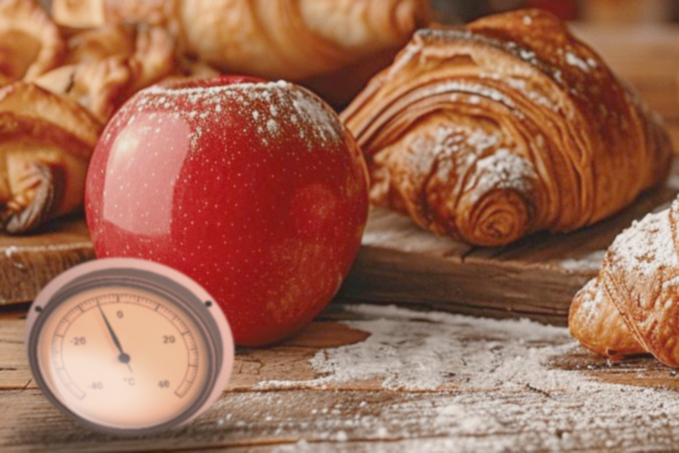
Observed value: **-5** °C
